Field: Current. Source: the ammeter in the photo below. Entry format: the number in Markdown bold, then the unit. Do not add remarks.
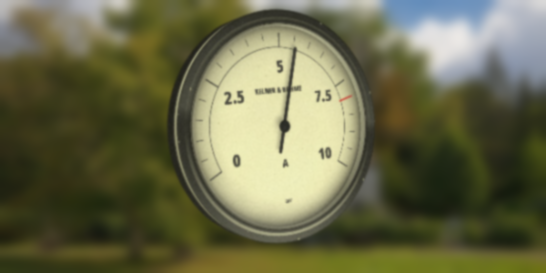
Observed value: **5.5** A
